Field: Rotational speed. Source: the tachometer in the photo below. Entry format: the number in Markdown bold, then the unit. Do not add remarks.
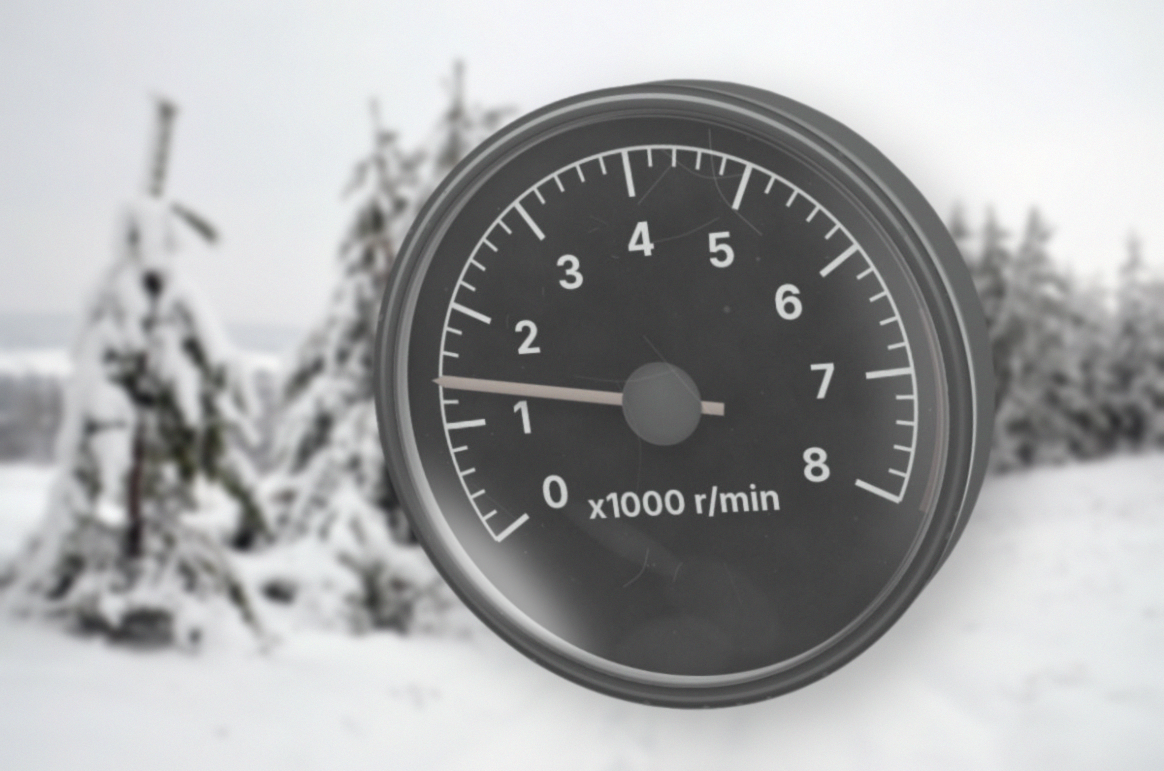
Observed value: **1400** rpm
